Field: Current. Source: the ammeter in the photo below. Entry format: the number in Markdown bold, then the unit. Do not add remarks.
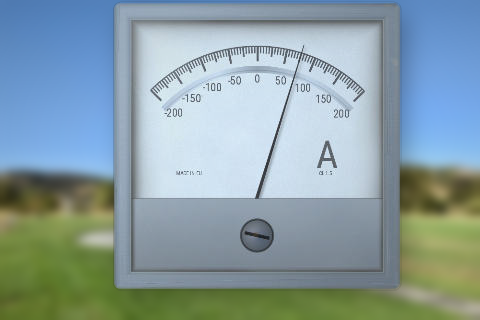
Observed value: **75** A
